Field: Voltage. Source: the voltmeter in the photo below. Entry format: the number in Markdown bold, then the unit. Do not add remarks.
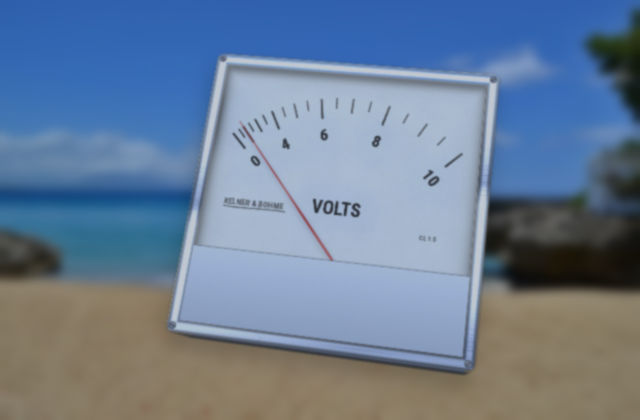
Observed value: **2** V
